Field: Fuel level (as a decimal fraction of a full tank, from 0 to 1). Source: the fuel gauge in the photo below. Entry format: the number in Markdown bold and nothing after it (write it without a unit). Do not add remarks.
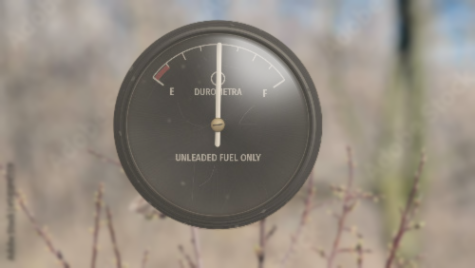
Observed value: **0.5**
